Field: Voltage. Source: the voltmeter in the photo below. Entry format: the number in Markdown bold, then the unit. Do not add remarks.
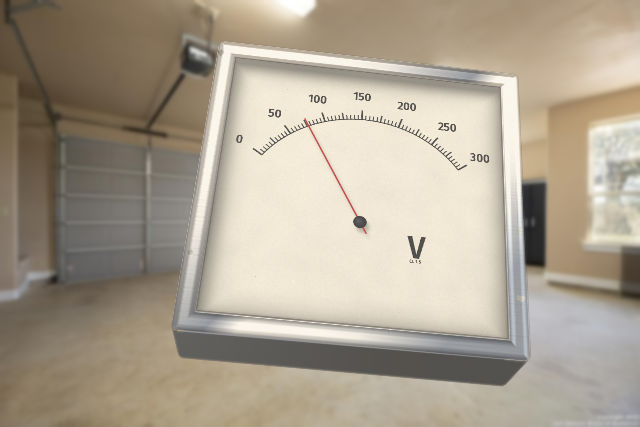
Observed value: **75** V
